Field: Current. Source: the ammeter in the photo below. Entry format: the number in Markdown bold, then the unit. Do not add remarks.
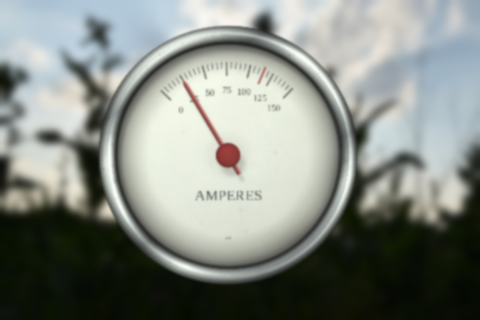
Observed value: **25** A
